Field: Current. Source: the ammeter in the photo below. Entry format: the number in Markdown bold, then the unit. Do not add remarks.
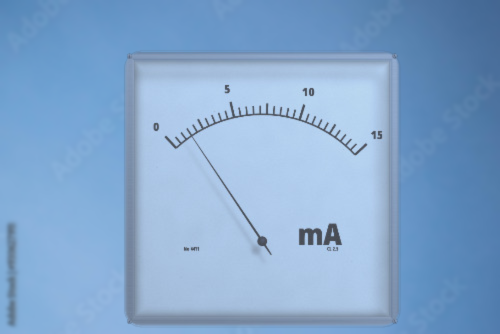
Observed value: **1.5** mA
